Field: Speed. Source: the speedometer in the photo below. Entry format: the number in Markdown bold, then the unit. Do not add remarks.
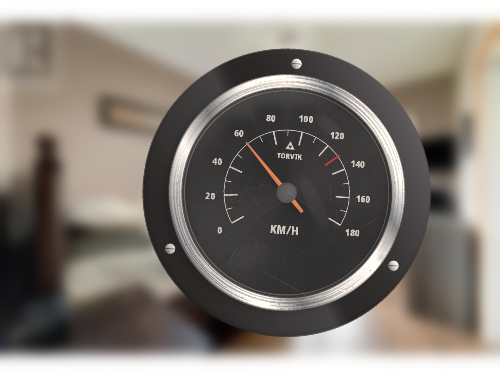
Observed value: **60** km/h
